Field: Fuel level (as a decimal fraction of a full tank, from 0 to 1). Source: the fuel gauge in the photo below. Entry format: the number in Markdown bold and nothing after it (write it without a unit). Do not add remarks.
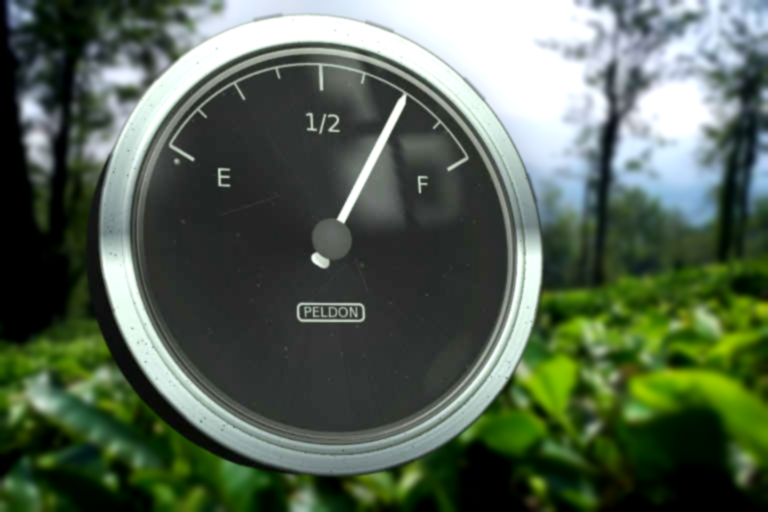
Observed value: **0.75**
